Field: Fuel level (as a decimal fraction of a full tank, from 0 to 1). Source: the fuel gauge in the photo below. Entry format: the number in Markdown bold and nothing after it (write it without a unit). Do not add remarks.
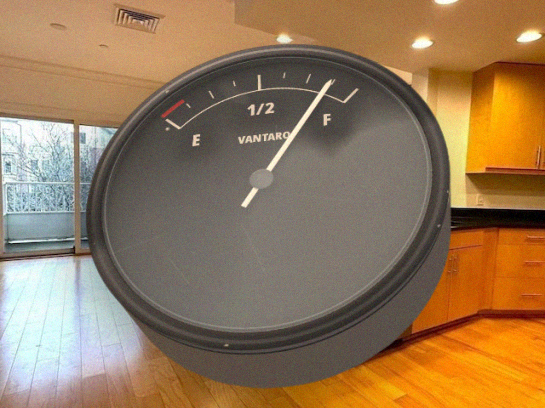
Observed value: **0.875**
